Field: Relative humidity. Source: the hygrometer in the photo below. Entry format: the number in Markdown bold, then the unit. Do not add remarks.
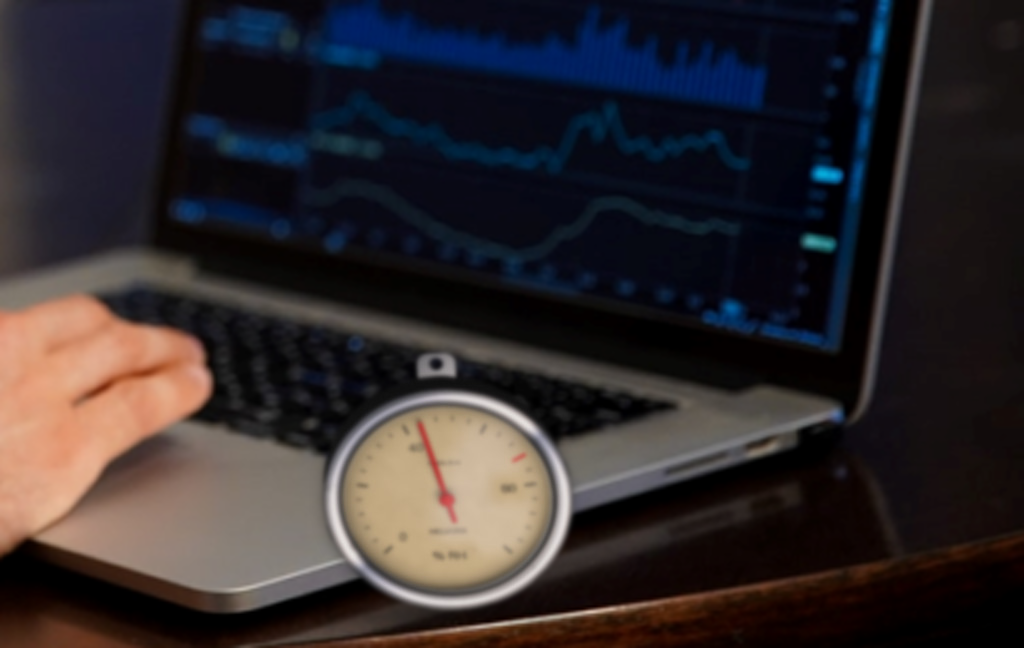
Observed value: **44** %
